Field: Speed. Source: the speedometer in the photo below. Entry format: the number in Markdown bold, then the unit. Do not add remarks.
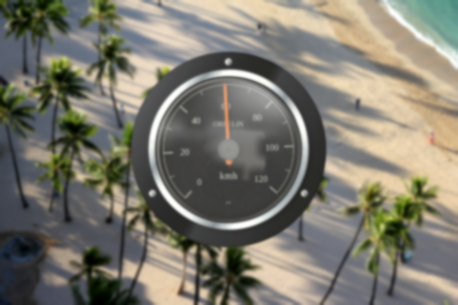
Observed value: **60** km/h
